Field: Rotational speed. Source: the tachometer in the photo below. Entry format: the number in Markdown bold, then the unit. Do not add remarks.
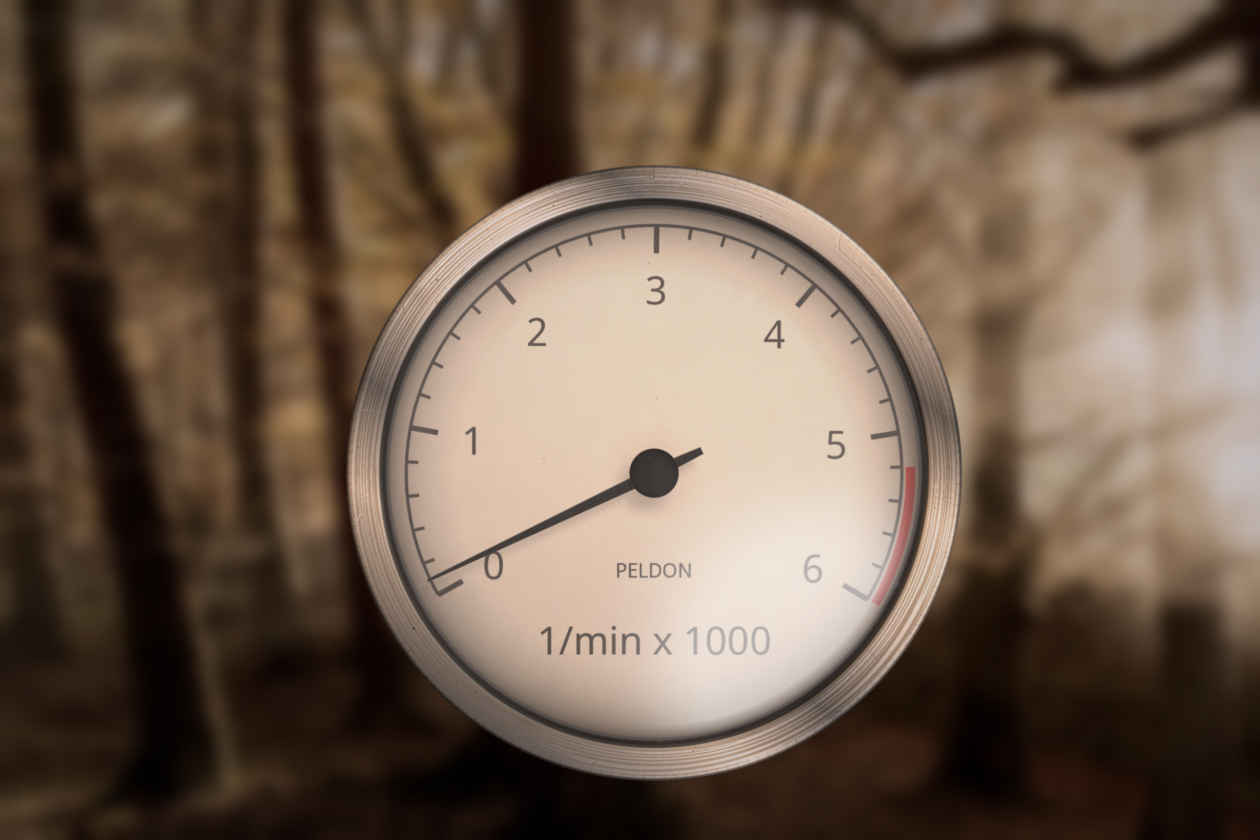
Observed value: **100** rpm
